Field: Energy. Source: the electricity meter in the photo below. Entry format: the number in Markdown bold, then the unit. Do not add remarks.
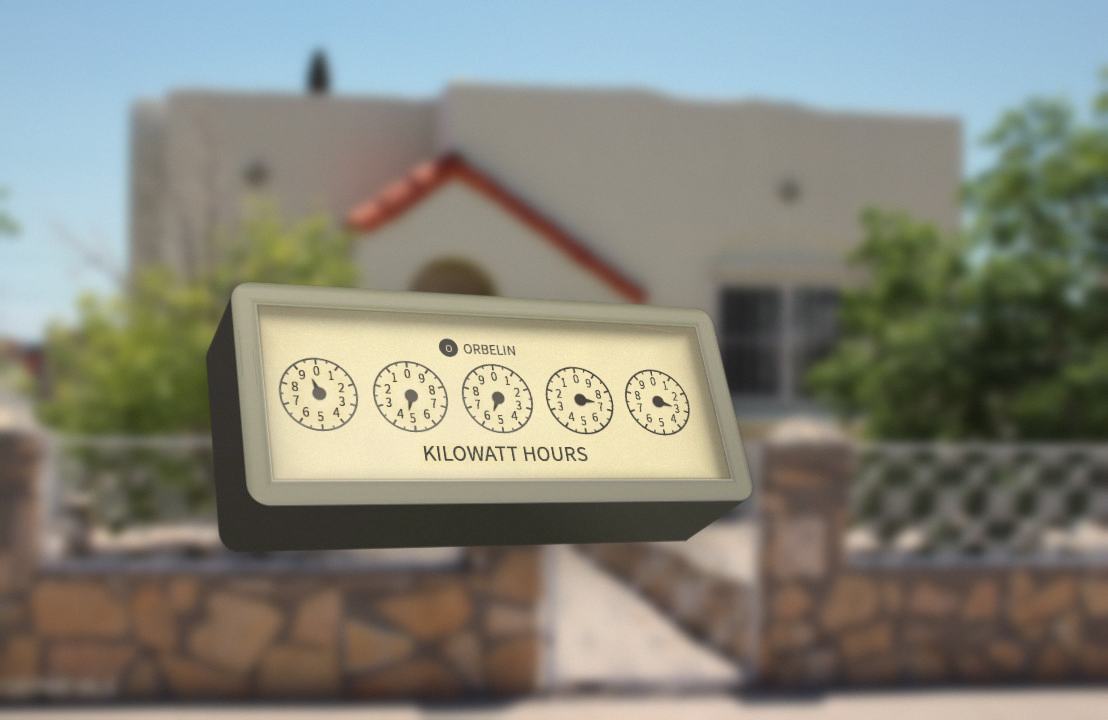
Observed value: **94573** kWh
